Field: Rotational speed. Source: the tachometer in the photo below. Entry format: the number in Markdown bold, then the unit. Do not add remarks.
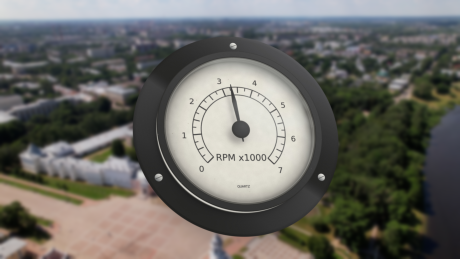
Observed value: **3250** rpm
